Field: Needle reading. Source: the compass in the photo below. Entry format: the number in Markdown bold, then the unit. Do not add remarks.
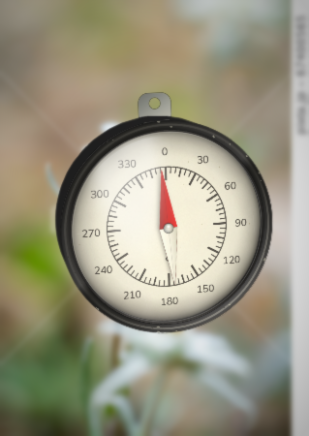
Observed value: **355** °
